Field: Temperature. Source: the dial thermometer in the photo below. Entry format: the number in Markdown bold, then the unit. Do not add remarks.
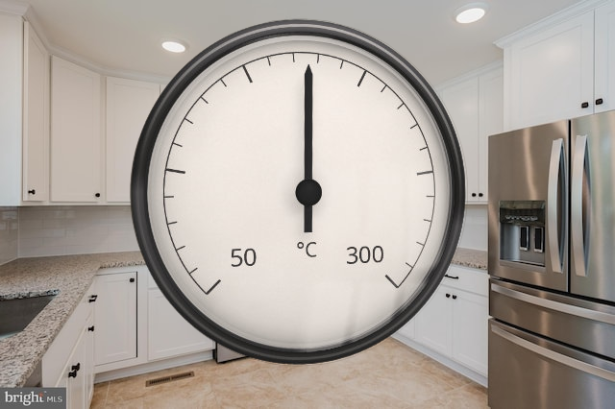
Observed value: **175** °C
